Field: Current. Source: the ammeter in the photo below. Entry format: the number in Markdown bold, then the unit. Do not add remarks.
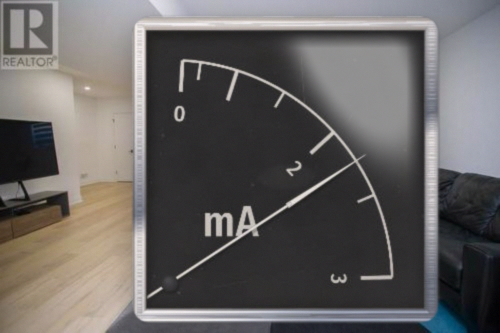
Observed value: **2.25** mA
